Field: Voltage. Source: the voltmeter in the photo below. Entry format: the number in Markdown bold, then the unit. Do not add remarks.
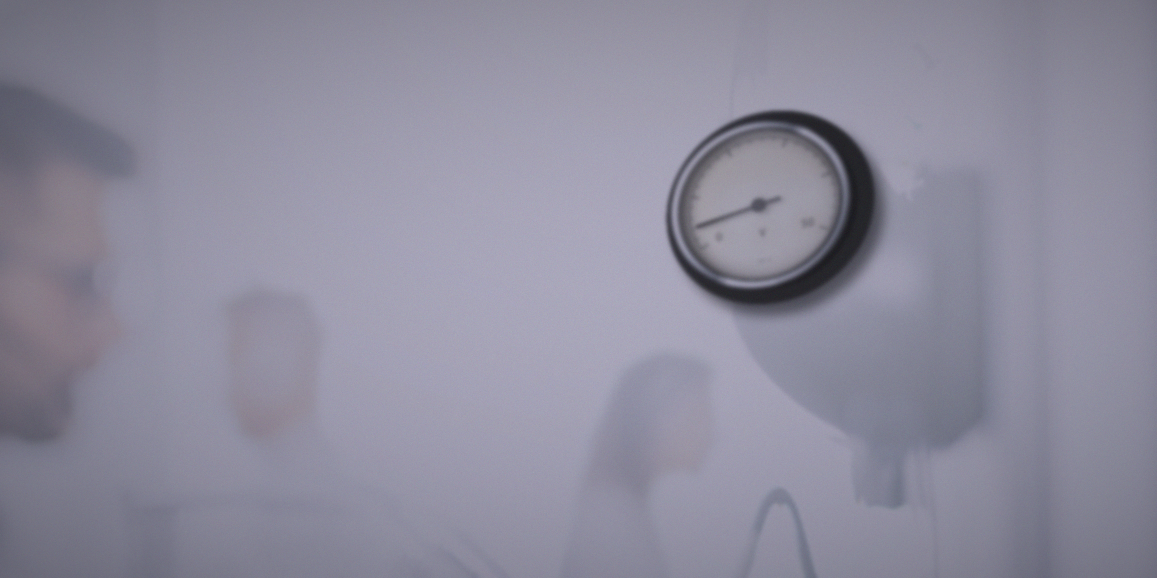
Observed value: **4** V
